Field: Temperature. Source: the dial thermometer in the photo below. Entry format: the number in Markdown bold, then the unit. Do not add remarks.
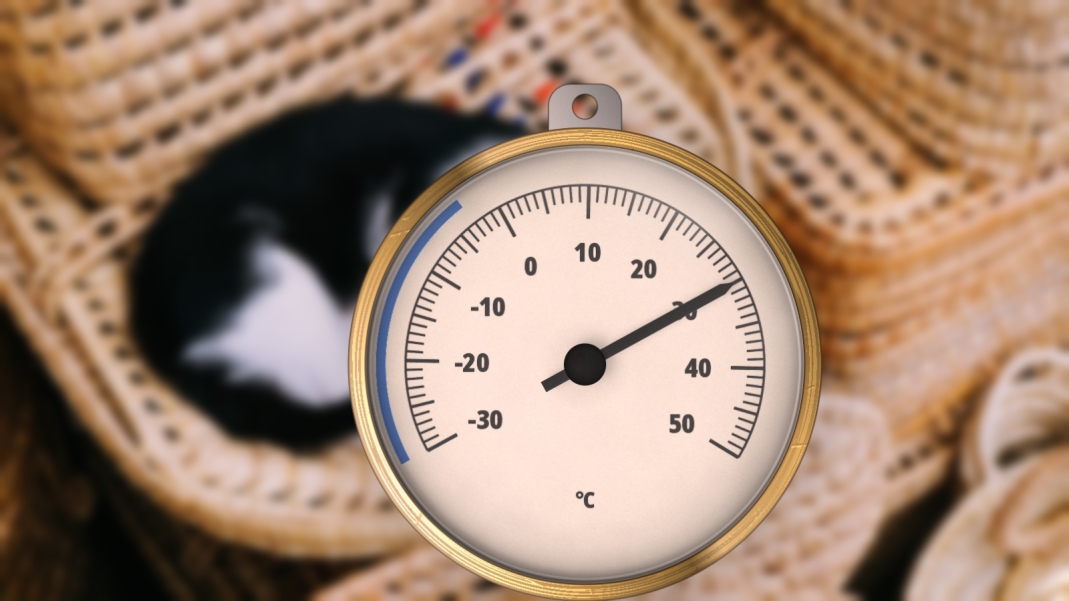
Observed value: **30** °C
